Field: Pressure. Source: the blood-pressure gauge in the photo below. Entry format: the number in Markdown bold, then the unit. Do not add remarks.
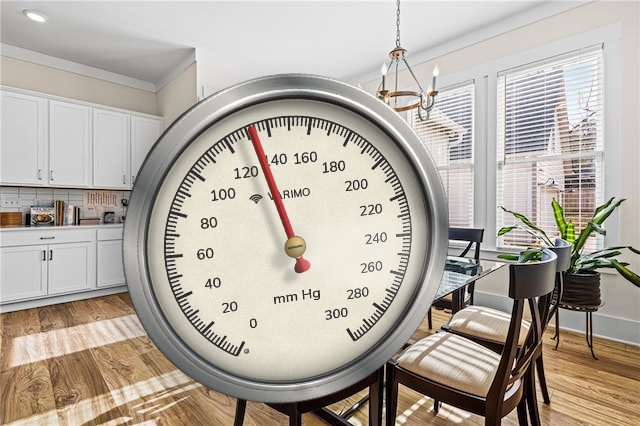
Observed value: **132** mmHg
